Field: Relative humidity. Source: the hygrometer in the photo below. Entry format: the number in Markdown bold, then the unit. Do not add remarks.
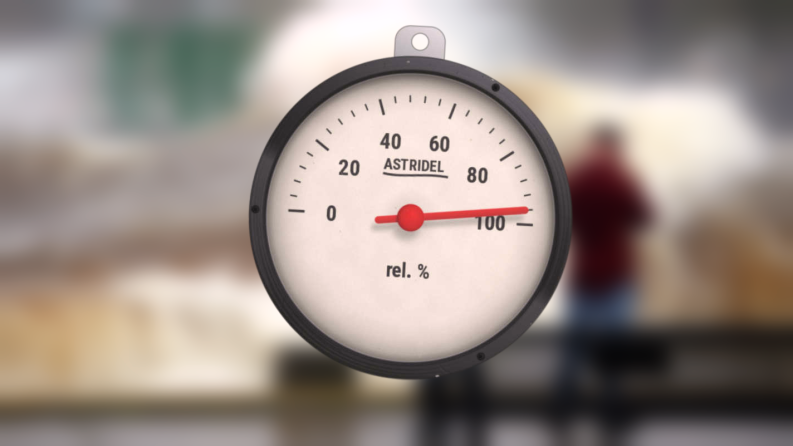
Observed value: **96** %
